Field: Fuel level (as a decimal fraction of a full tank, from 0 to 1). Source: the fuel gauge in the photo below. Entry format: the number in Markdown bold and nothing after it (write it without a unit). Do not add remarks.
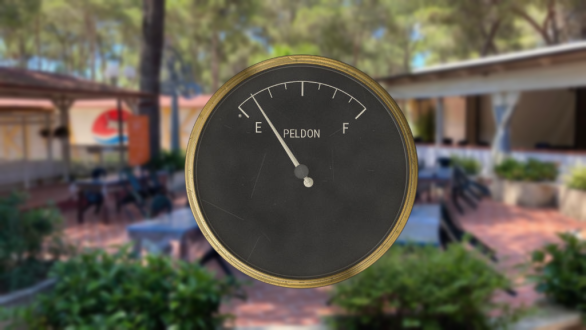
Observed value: **0.125**
